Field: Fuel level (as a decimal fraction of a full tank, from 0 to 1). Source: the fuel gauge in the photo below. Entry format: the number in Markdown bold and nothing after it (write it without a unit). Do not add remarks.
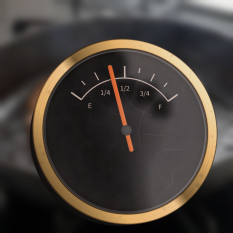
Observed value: **0.375**
